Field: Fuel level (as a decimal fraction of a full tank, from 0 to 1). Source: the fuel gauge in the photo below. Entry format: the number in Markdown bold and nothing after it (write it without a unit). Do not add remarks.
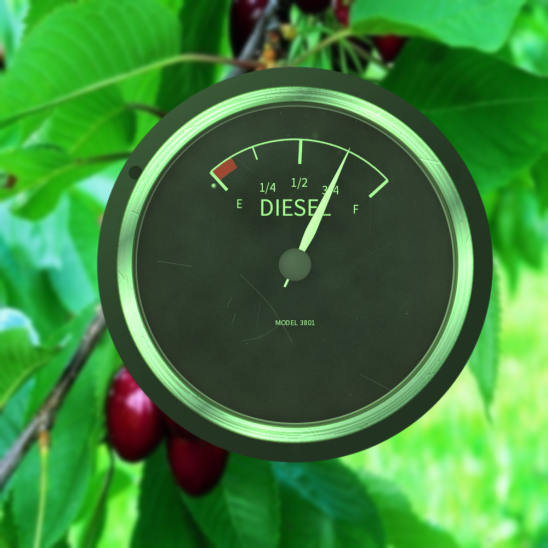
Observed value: **0.75**
